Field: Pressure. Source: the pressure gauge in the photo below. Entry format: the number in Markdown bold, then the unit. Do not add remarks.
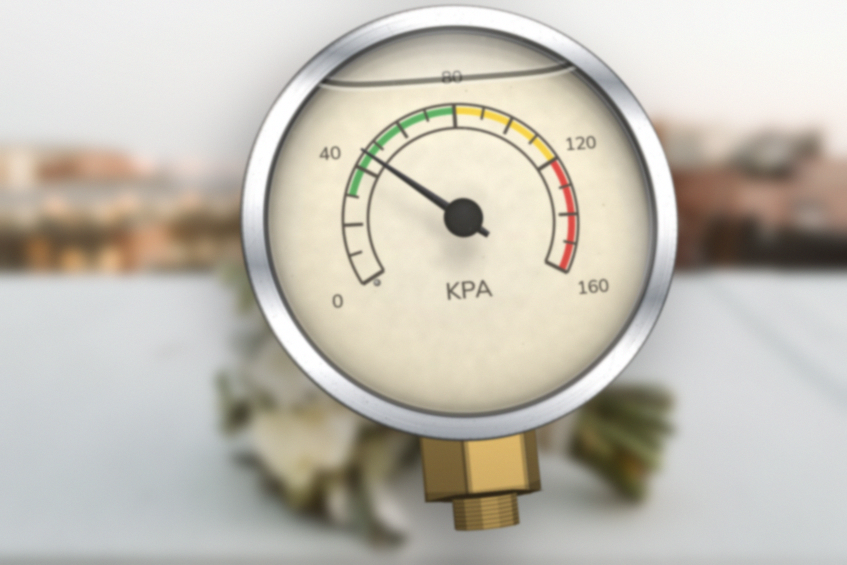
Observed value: **45** kPa
